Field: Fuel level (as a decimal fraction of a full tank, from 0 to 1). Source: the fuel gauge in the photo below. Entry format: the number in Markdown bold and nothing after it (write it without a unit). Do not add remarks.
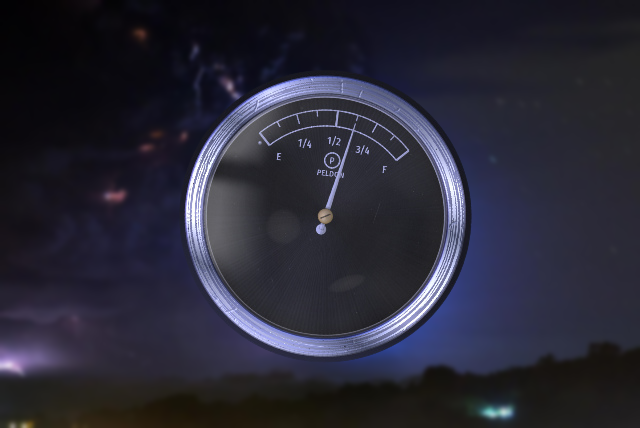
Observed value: **0.625**
